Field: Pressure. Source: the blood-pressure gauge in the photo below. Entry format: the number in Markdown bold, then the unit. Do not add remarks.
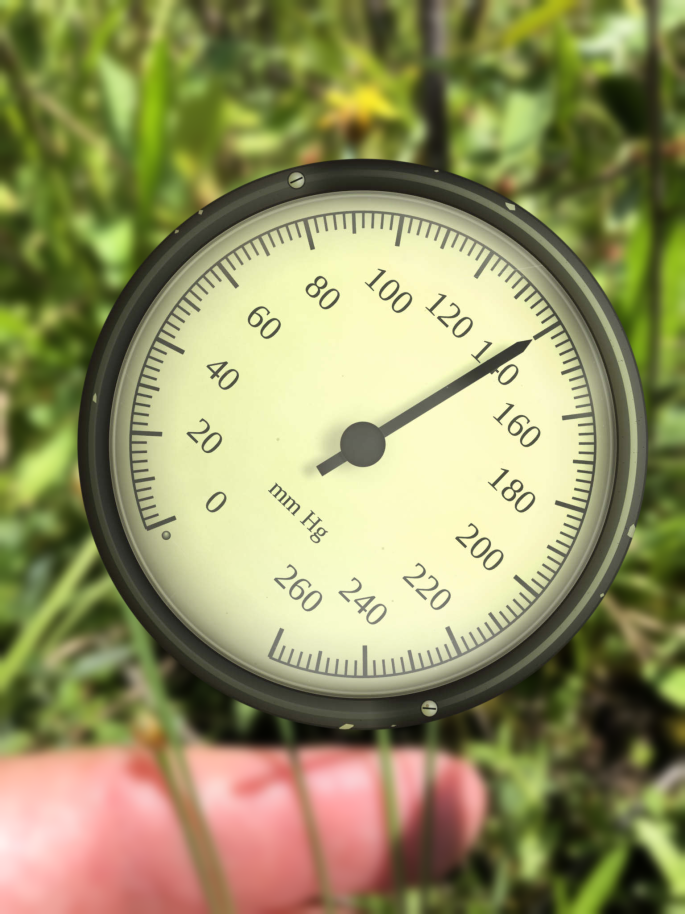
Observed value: **140** mmHg
